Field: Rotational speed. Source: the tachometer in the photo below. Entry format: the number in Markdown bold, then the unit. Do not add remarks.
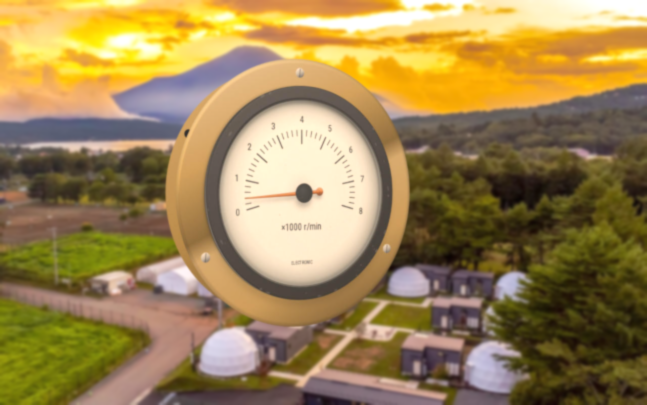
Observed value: **400** rpm
